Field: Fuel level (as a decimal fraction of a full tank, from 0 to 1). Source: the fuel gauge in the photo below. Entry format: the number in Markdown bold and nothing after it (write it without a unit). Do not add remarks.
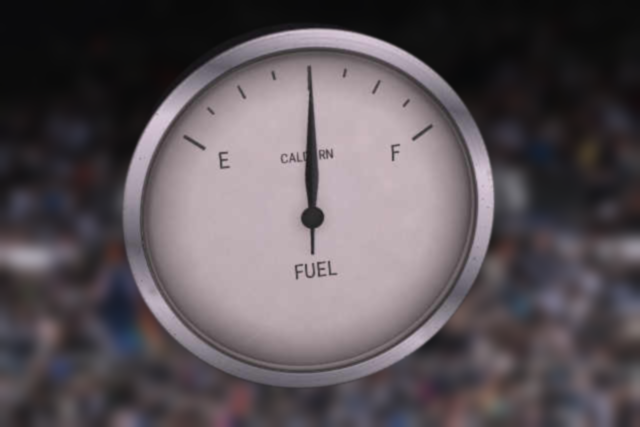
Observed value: **0.5**
